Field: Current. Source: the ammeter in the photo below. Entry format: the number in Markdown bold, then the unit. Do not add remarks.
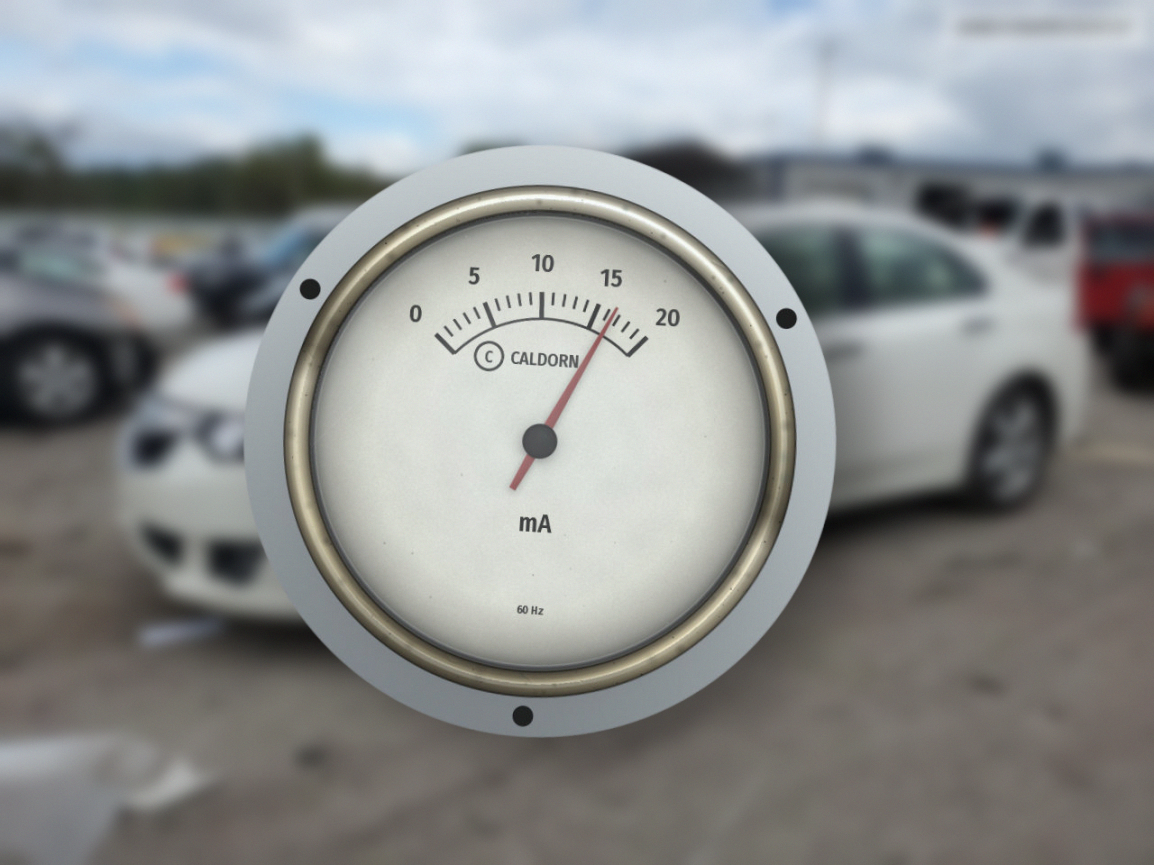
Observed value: **16.5** mA
